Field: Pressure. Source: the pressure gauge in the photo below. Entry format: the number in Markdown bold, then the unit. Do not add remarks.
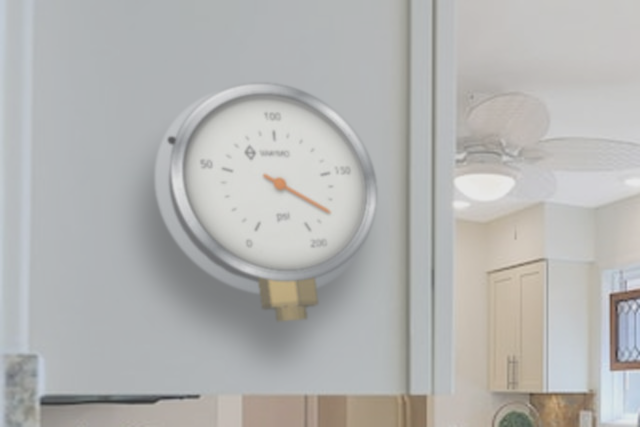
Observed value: **180** psi
